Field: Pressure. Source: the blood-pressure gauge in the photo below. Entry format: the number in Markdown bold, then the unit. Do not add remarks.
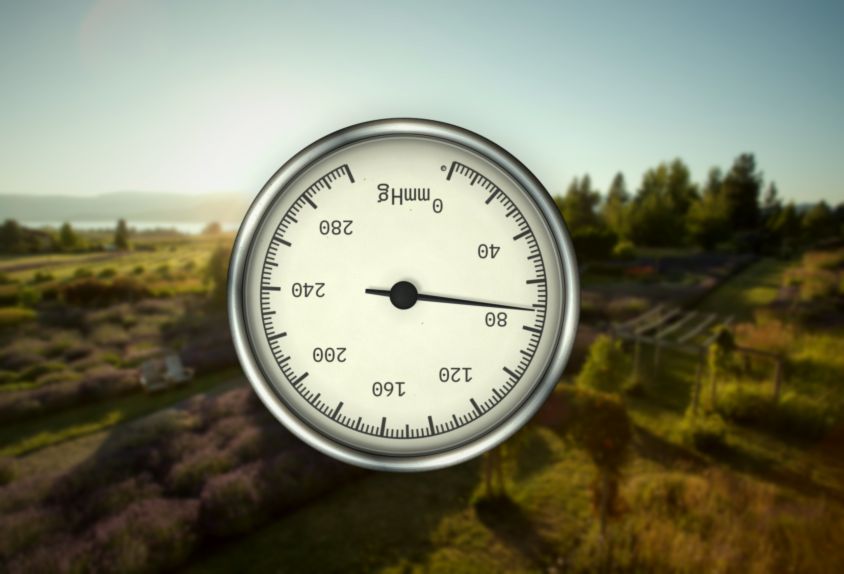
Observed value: **72** mmHg
